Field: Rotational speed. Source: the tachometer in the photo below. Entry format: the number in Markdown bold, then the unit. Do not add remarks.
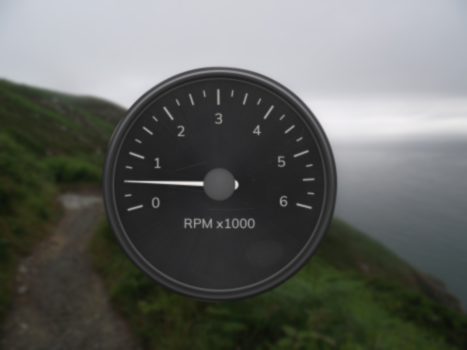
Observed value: **500** rpm
